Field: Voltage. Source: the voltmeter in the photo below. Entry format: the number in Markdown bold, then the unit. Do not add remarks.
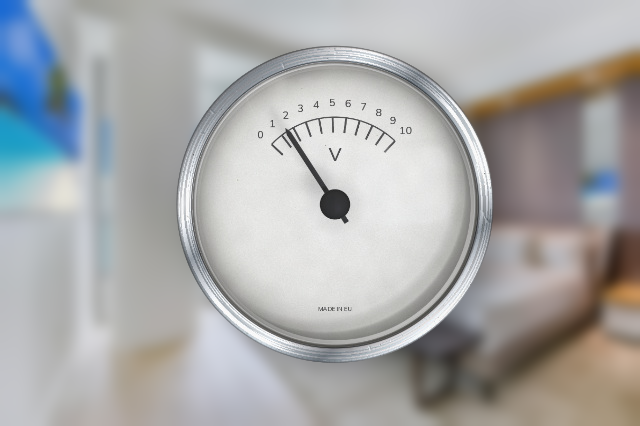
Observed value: **1.5** V
